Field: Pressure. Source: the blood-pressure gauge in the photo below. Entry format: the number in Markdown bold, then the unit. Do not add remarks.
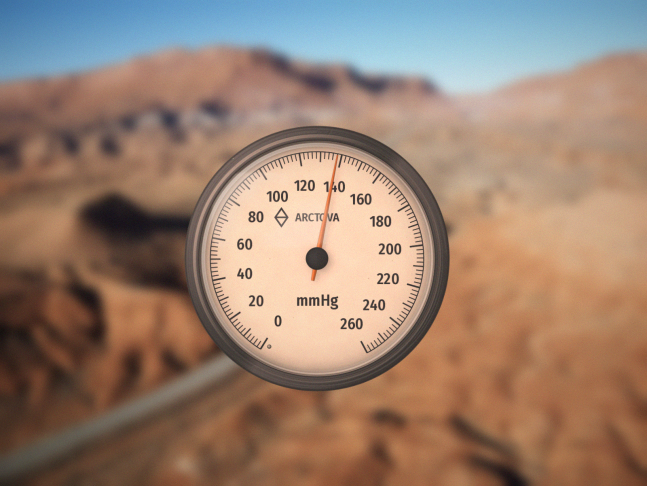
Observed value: **138** mmHg
